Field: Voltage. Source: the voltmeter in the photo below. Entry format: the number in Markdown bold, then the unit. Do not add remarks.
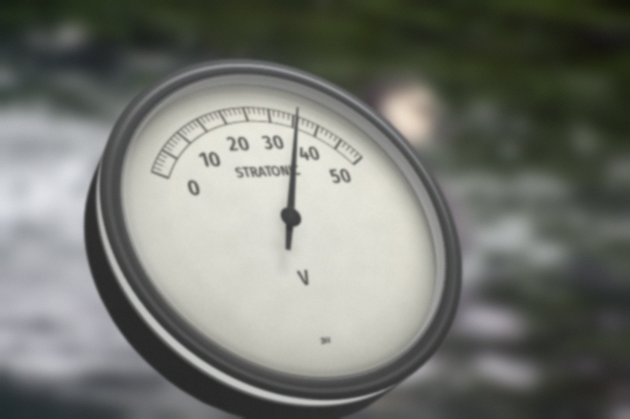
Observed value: **35** V
